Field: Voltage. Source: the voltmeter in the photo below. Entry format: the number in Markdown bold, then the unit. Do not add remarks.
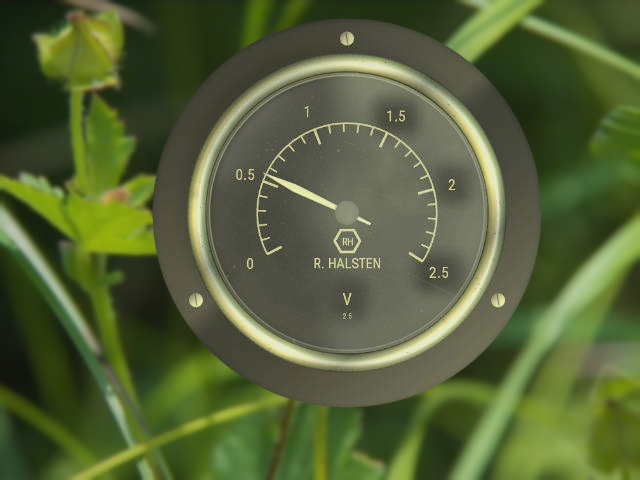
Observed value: **0.55** V
